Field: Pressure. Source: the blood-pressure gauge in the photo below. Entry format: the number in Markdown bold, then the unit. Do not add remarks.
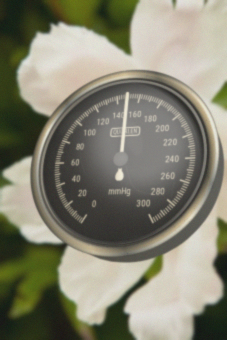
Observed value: **150** mmHg
